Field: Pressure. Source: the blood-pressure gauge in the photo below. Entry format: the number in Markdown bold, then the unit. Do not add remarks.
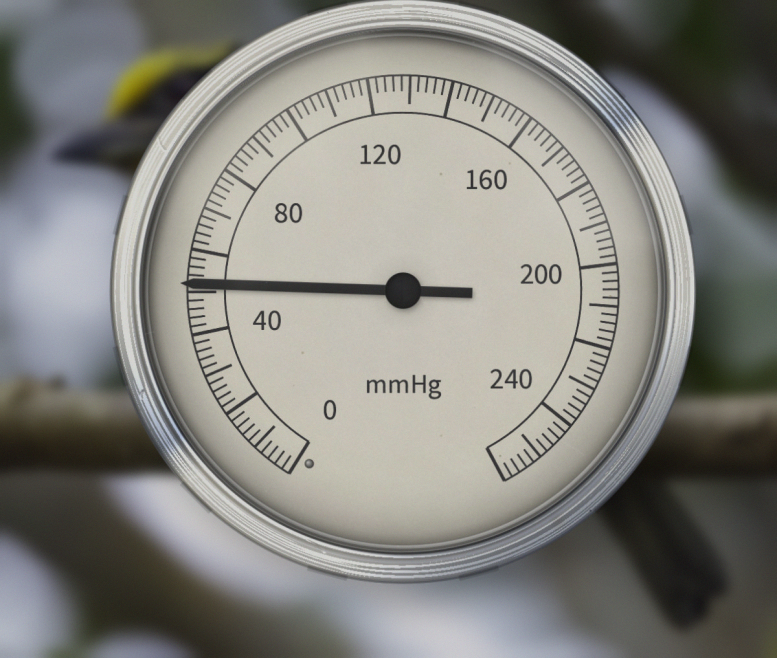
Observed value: **52** mmHg
